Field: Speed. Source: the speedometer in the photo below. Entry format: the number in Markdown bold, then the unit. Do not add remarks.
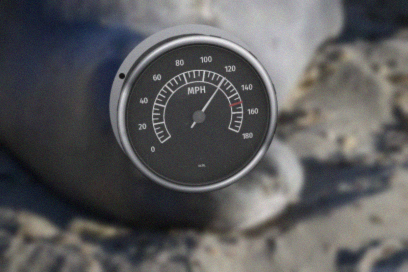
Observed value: **120** mph
